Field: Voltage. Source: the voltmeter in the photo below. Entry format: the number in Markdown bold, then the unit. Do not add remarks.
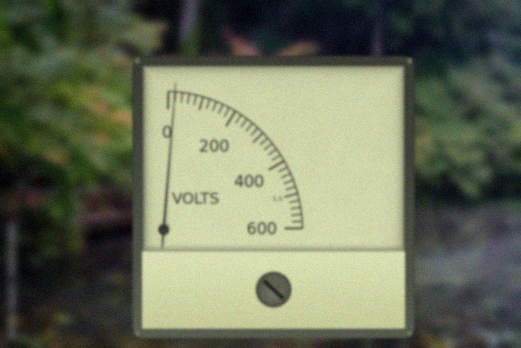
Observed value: **20** V
